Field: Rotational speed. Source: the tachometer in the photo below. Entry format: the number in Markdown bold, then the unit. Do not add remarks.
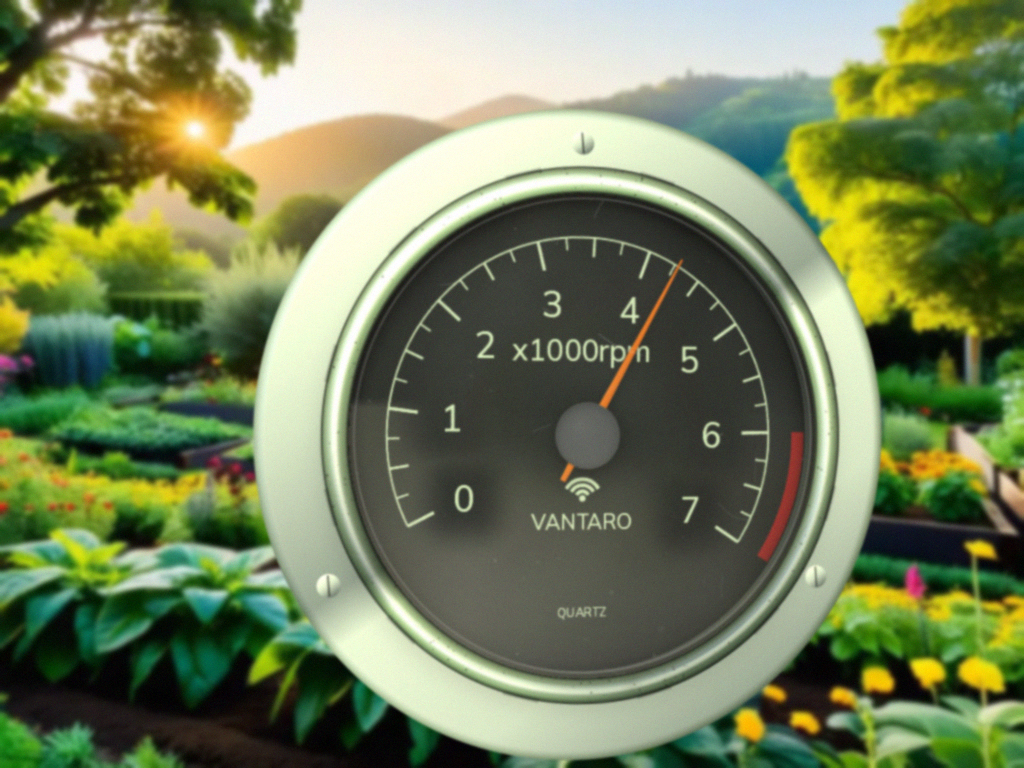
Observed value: **4250** rpm
